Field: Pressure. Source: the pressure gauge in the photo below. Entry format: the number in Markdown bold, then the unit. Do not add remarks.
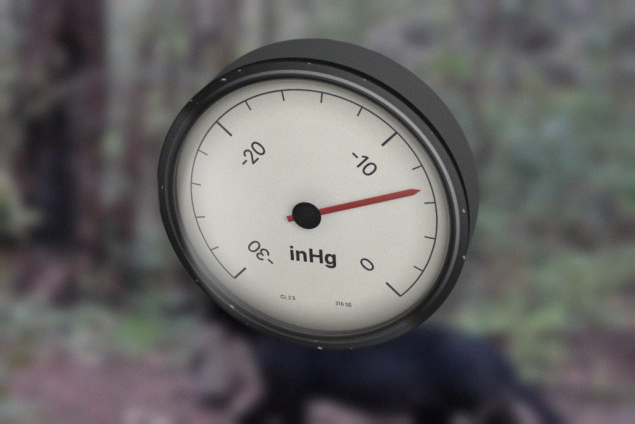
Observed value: **-7** inHg
